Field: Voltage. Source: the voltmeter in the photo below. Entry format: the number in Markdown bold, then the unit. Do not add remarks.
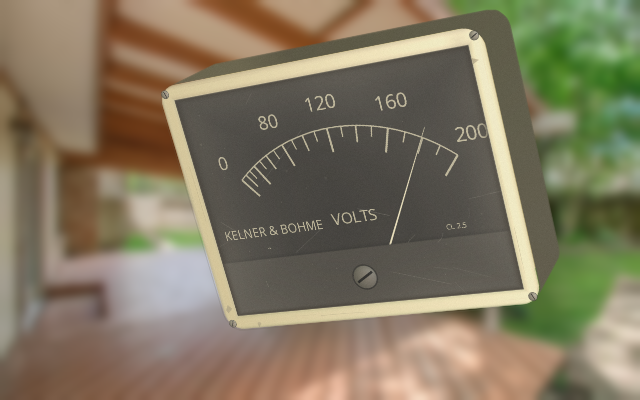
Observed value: **180** V
